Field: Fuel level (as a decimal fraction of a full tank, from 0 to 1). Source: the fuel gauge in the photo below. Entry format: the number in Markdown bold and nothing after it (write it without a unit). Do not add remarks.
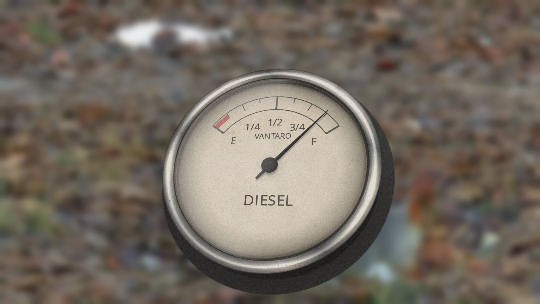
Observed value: **0.875**
